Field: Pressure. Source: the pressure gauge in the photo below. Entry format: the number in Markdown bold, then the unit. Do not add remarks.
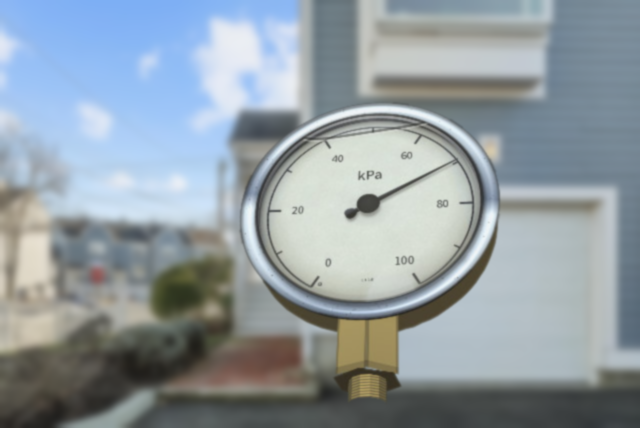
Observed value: **70** kPa
